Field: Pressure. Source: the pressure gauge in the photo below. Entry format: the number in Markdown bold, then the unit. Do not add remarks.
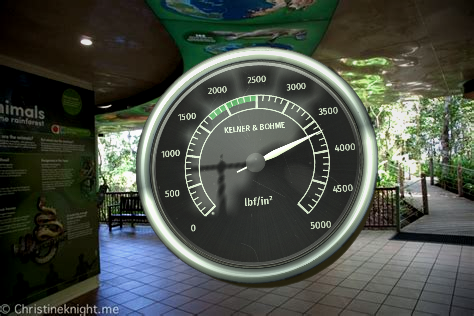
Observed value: **3700** psi
